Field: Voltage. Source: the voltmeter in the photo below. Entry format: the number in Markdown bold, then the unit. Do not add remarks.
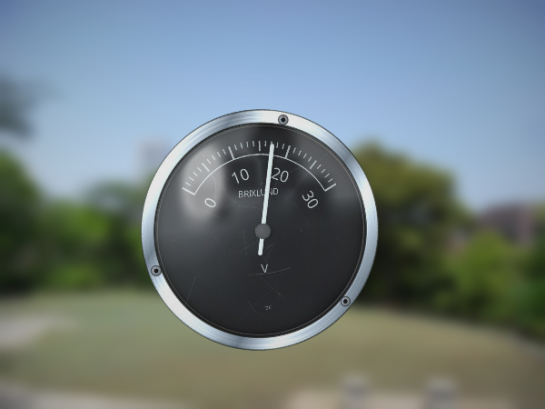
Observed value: **17** V
